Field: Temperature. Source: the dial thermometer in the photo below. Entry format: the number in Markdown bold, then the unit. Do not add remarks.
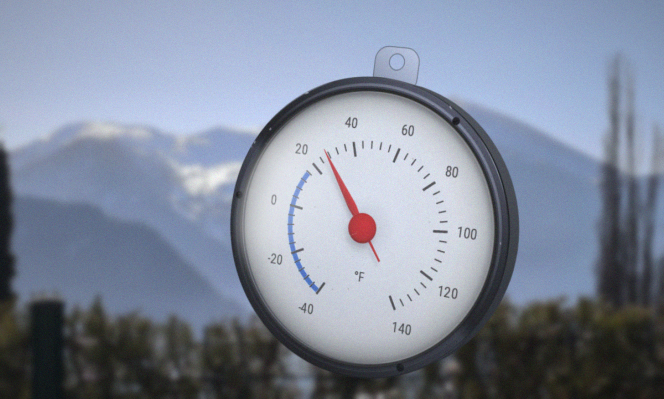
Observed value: **28** °F
